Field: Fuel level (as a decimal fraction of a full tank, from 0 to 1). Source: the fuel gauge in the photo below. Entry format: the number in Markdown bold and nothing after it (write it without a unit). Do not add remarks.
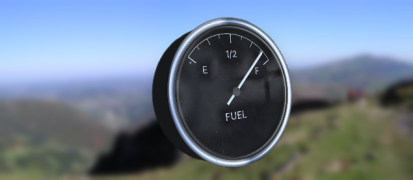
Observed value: **0.875**
